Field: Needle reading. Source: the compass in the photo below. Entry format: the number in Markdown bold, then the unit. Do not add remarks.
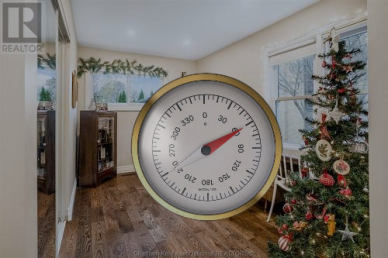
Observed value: **60** °
